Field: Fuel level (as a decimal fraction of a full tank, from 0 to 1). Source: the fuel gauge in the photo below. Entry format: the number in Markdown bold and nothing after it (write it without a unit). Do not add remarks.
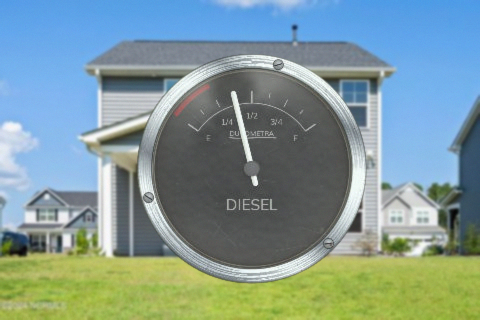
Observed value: **0.375**
